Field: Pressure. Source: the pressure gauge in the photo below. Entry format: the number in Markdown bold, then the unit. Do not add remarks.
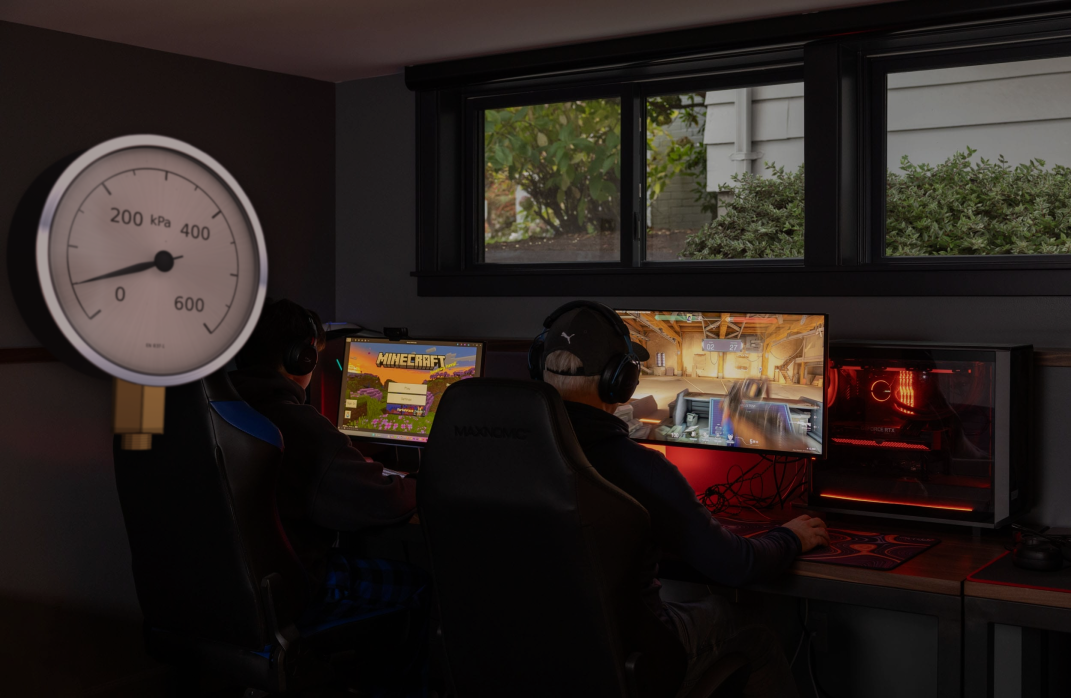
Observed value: **50** kPa
